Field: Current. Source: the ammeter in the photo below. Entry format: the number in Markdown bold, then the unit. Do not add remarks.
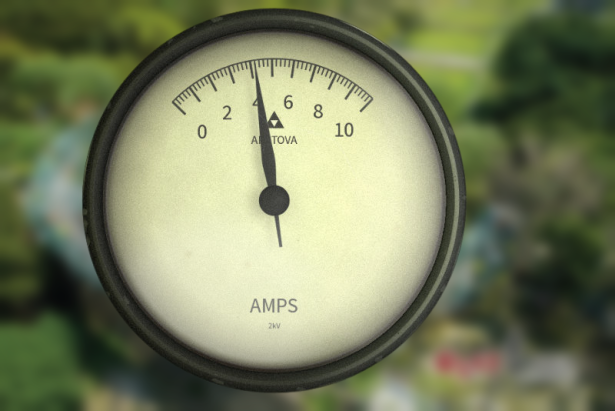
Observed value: **4.2** A
